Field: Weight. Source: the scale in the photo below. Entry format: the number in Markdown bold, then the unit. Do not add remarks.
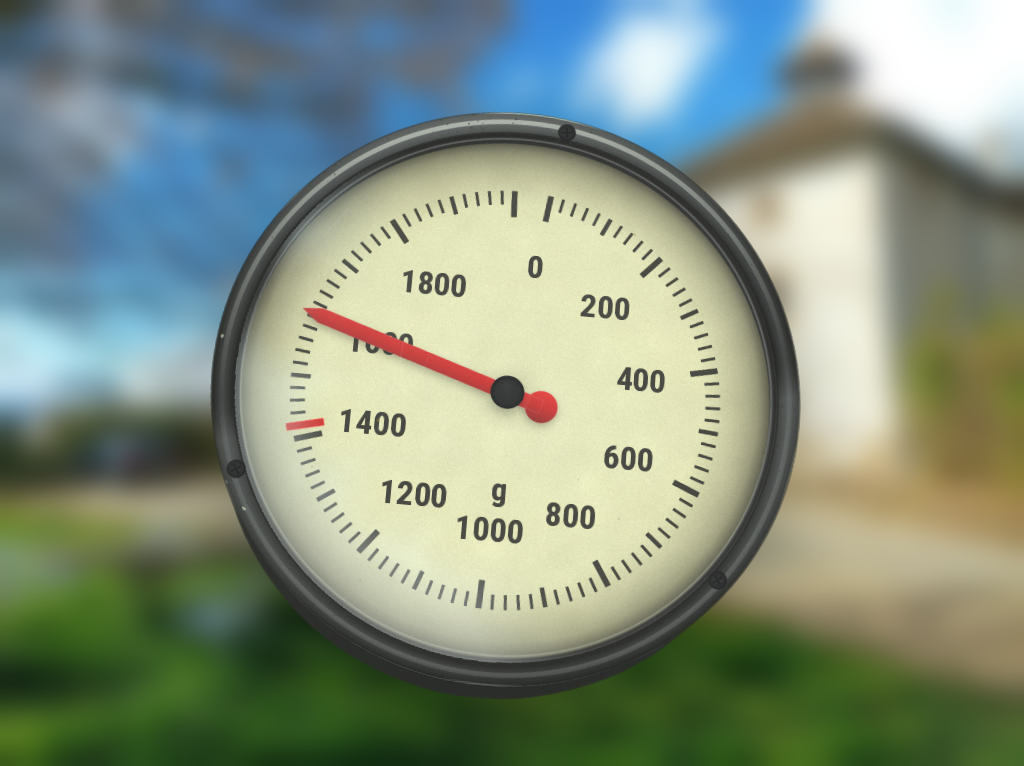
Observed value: **1600** g
